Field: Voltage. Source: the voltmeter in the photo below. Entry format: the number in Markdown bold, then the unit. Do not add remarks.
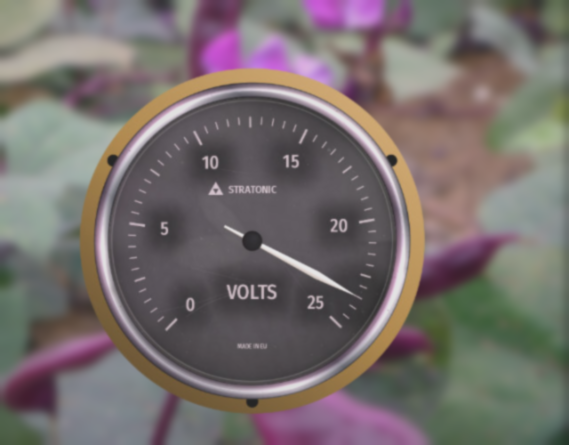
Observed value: **23.5** V
